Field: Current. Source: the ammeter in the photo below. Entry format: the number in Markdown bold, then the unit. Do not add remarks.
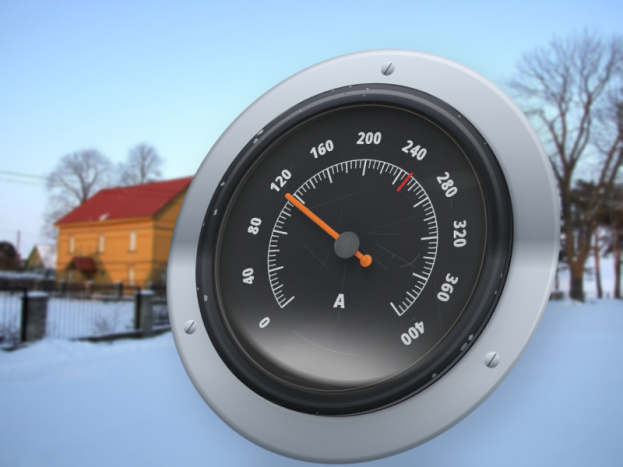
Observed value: **115** A
